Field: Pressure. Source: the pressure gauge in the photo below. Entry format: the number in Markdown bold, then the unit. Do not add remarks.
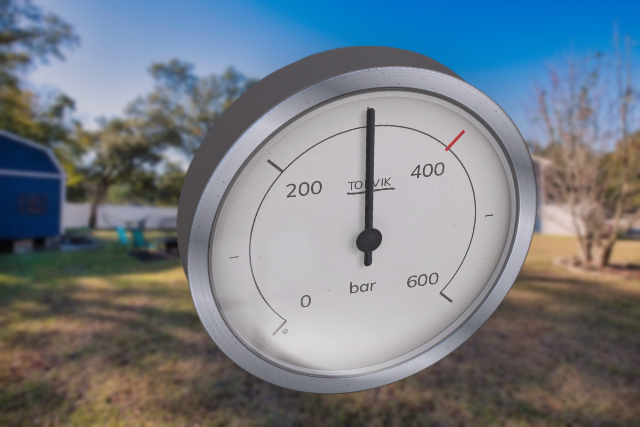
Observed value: **300** bar
